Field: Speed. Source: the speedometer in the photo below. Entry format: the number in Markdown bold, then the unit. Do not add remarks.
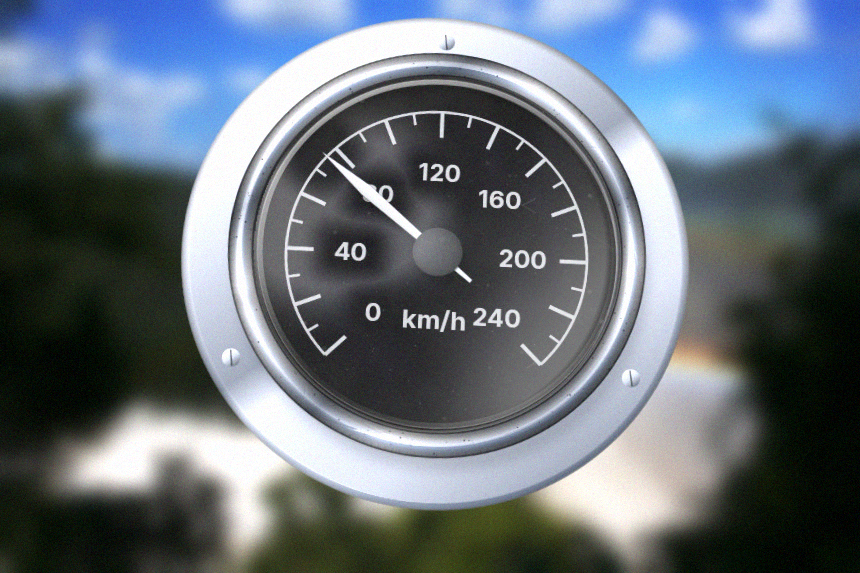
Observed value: **75** km/h
